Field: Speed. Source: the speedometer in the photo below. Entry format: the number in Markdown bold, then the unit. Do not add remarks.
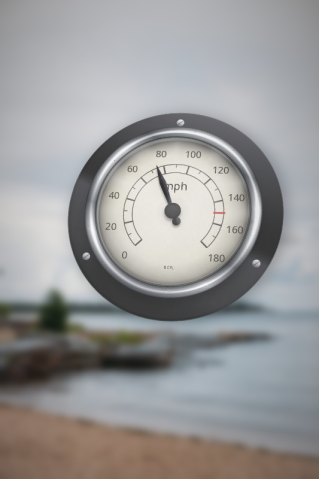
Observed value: **75** mph
